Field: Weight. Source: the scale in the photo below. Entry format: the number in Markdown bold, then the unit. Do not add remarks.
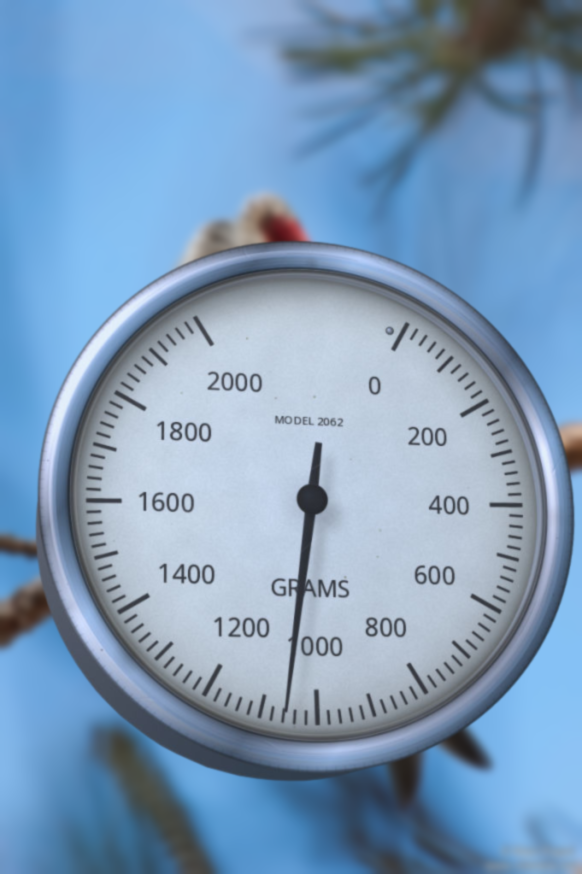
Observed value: **1060** g
